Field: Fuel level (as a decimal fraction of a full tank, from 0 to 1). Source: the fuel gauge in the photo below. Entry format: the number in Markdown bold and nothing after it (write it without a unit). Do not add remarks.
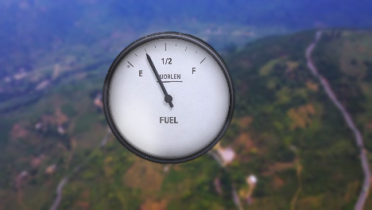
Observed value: **0.25**
